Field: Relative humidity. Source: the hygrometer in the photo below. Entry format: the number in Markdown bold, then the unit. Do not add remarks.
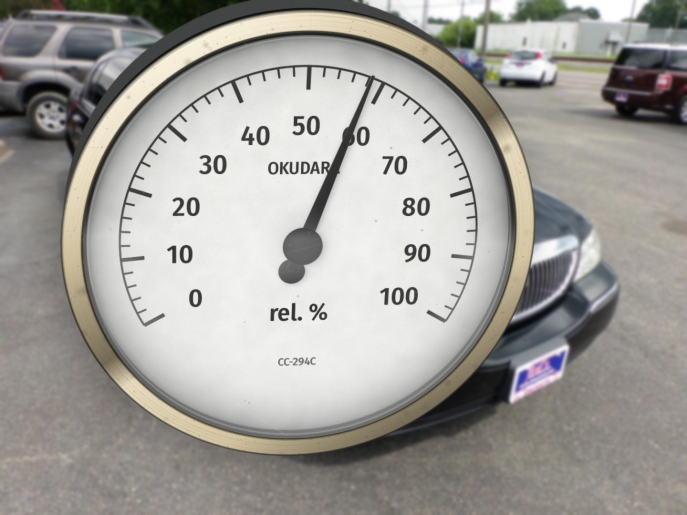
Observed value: **58** %
